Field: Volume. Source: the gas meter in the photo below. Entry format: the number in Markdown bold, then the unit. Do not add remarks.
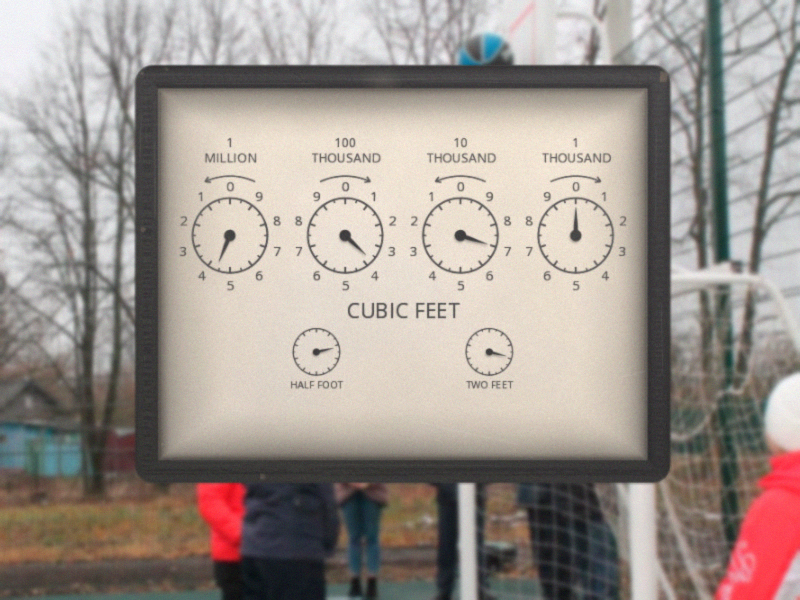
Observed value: **437000** ft³
